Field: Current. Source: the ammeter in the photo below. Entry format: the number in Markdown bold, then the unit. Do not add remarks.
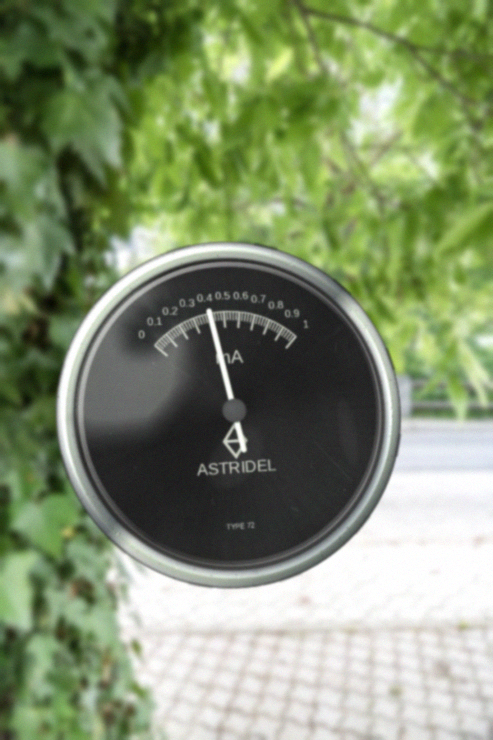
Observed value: **0.4** mA
